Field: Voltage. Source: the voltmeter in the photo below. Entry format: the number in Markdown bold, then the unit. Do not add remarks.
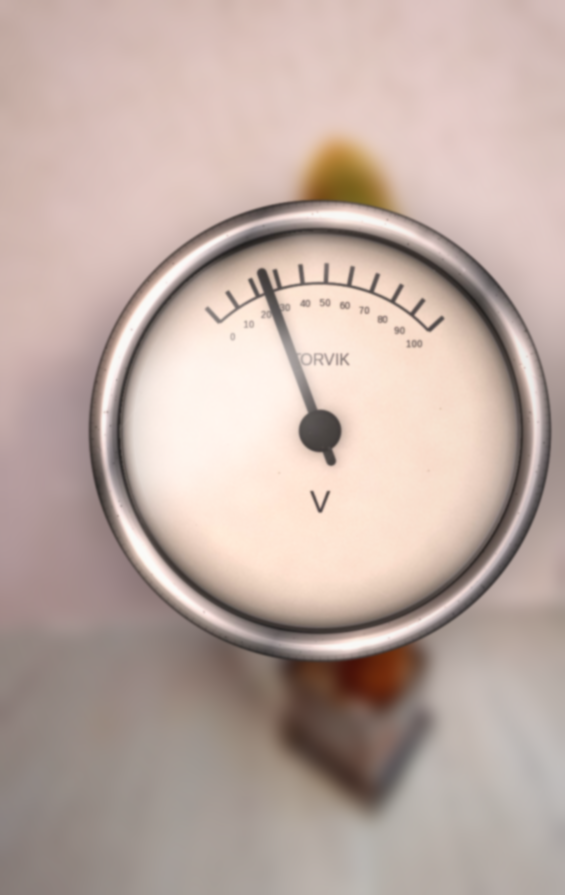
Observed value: **25** V
